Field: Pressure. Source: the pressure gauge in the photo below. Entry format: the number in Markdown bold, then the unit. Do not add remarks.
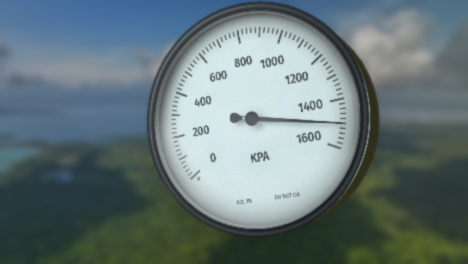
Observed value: **1500** kPa
